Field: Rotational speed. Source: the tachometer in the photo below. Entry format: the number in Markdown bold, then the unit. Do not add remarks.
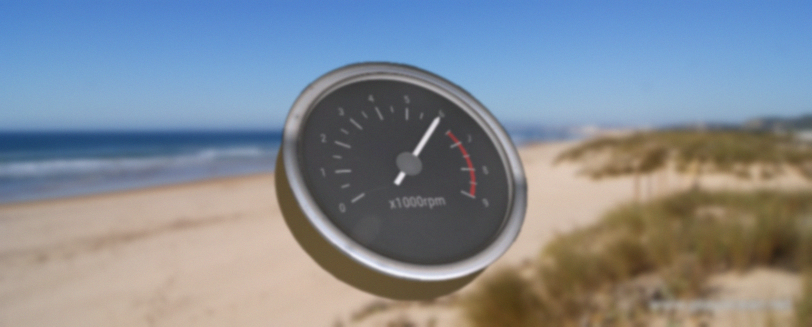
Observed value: **6000** rpm
